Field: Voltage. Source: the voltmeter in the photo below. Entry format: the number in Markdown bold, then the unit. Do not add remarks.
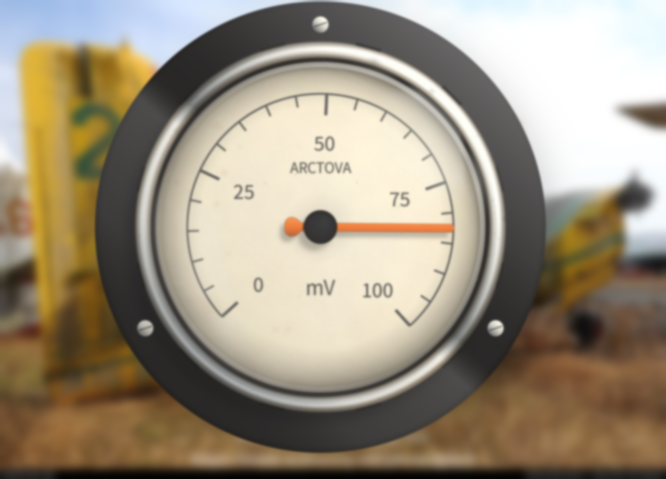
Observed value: **82.5** mV
